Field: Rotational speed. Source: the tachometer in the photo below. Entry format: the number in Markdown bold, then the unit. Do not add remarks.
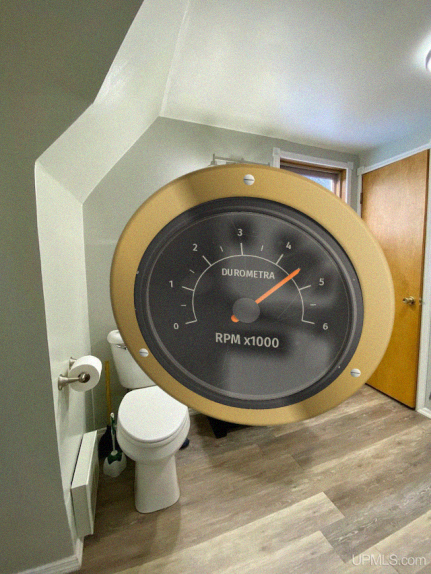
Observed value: **4500** rpm
